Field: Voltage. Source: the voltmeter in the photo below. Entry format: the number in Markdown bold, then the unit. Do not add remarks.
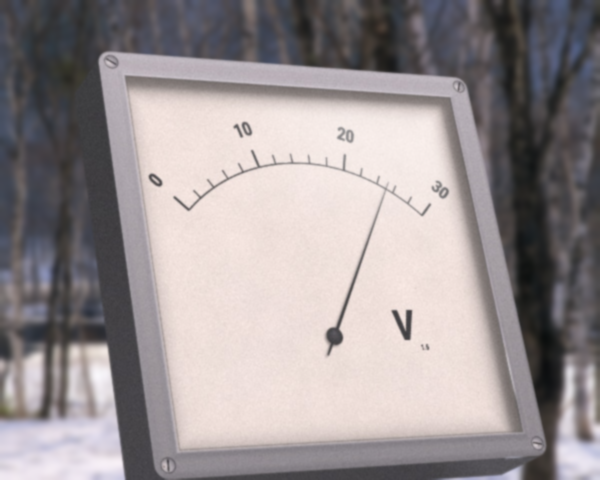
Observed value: **25** V
